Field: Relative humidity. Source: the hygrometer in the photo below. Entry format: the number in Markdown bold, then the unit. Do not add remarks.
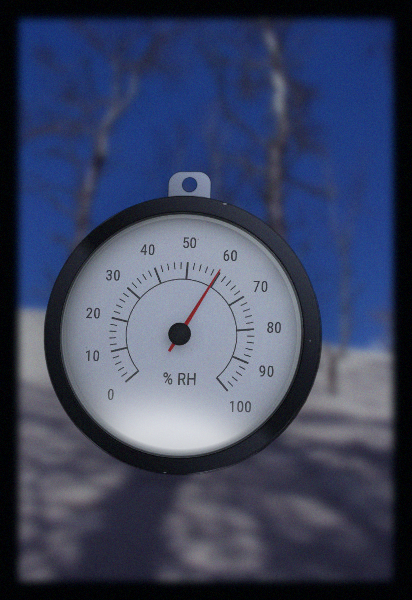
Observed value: **60** %
